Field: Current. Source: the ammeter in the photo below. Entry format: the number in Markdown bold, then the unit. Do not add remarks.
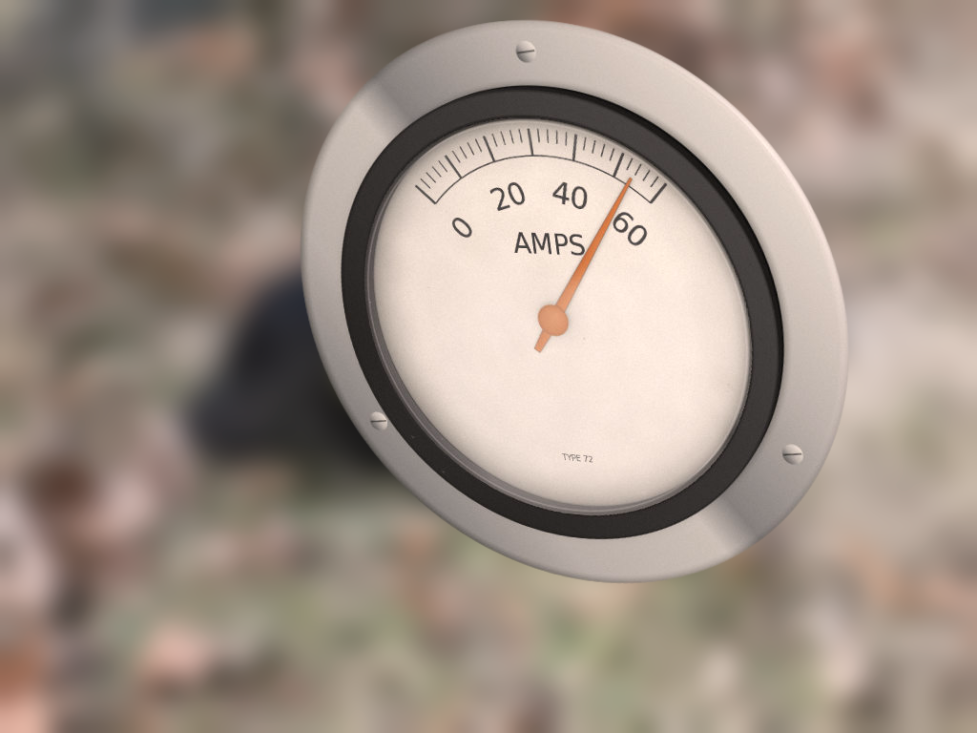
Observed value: **54** A
